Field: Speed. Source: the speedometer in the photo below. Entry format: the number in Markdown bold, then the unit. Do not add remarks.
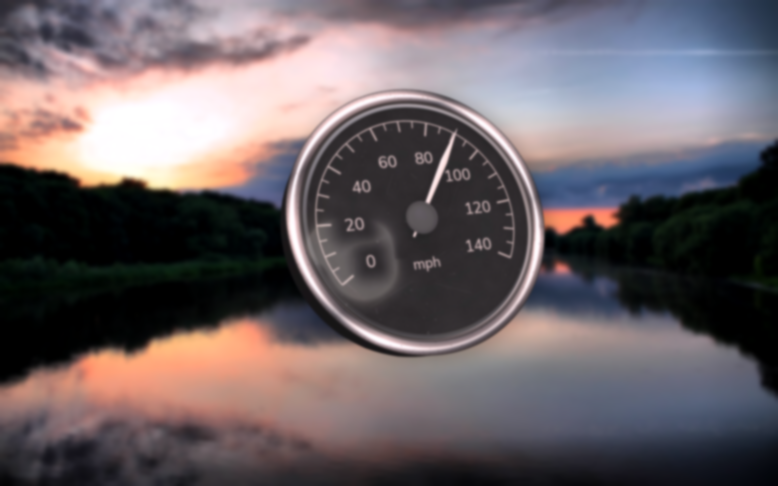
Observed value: **90** mph
